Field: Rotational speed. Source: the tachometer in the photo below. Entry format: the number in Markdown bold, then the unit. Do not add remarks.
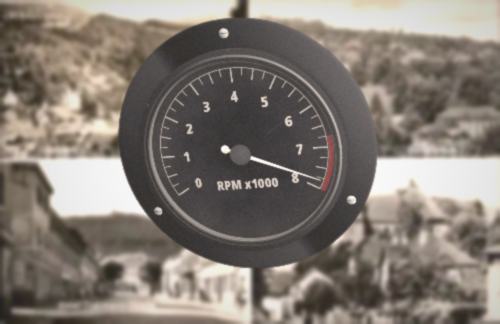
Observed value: **7750** rpm
